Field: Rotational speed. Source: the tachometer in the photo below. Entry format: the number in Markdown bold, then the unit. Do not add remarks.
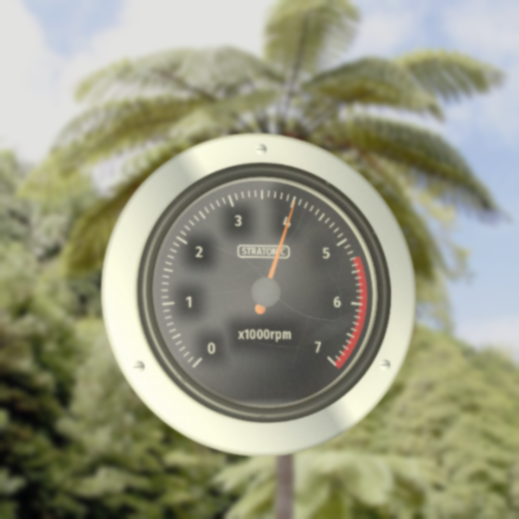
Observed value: **4000** rpm
